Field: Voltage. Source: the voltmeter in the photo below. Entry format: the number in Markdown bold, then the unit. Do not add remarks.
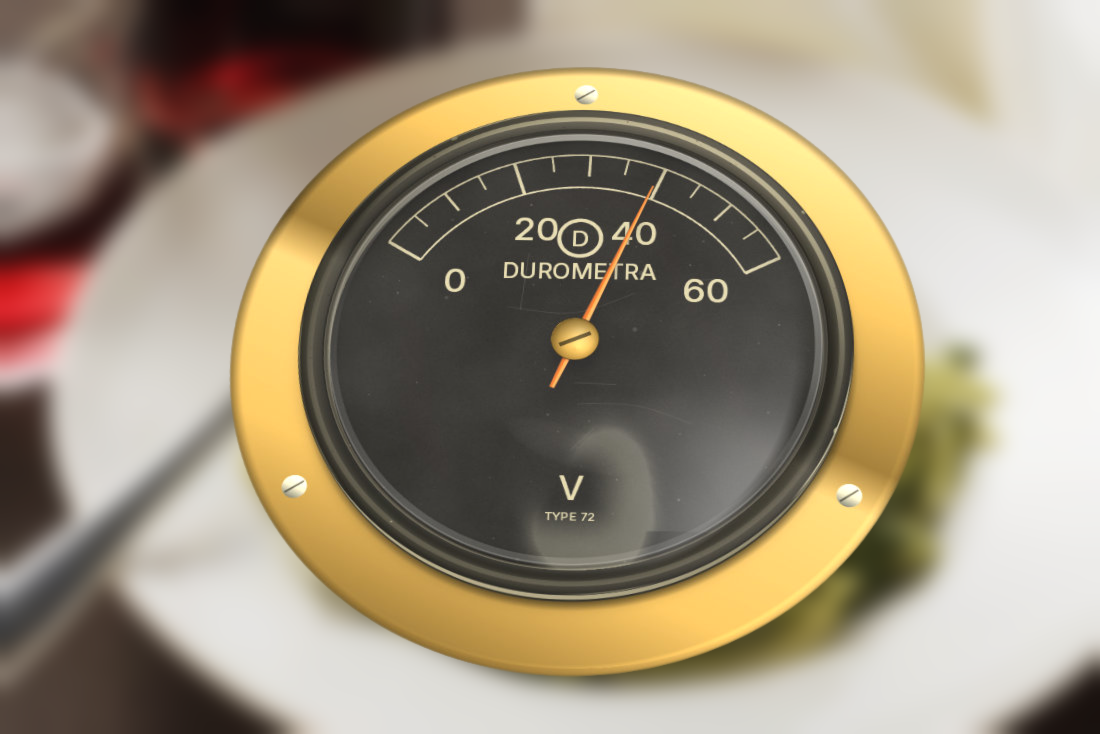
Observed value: **40** V
